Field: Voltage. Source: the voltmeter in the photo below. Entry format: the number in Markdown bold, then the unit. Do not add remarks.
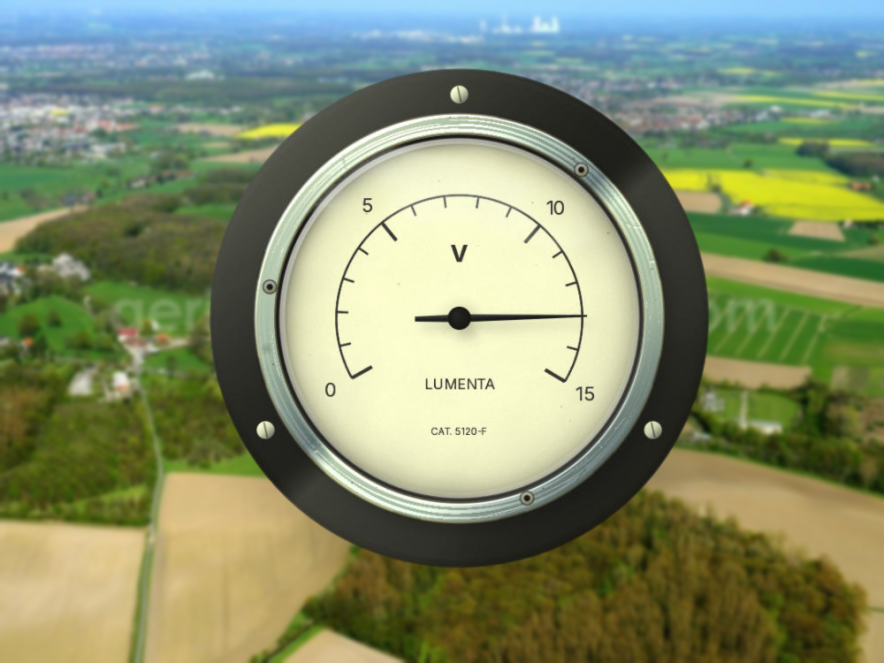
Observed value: **13** V
